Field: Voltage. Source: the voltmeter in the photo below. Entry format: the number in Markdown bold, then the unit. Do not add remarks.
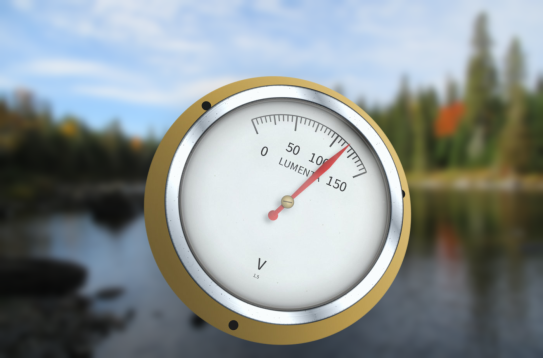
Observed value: **115** V
